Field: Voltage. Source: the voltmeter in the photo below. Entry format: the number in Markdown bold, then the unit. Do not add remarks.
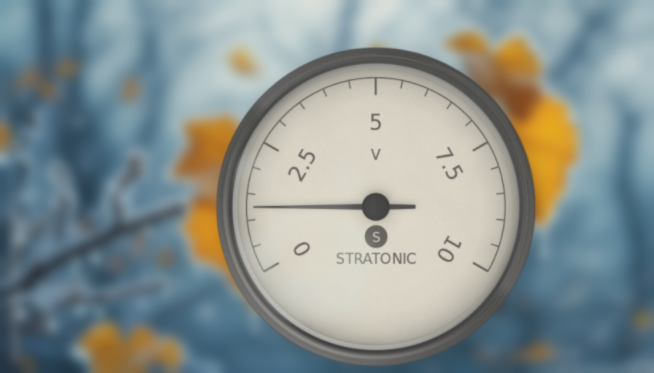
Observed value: **1.25** V
